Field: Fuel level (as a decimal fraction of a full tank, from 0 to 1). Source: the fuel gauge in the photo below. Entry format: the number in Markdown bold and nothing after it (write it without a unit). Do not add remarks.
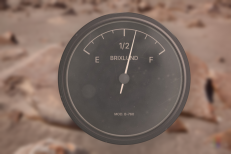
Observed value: **0.625**
